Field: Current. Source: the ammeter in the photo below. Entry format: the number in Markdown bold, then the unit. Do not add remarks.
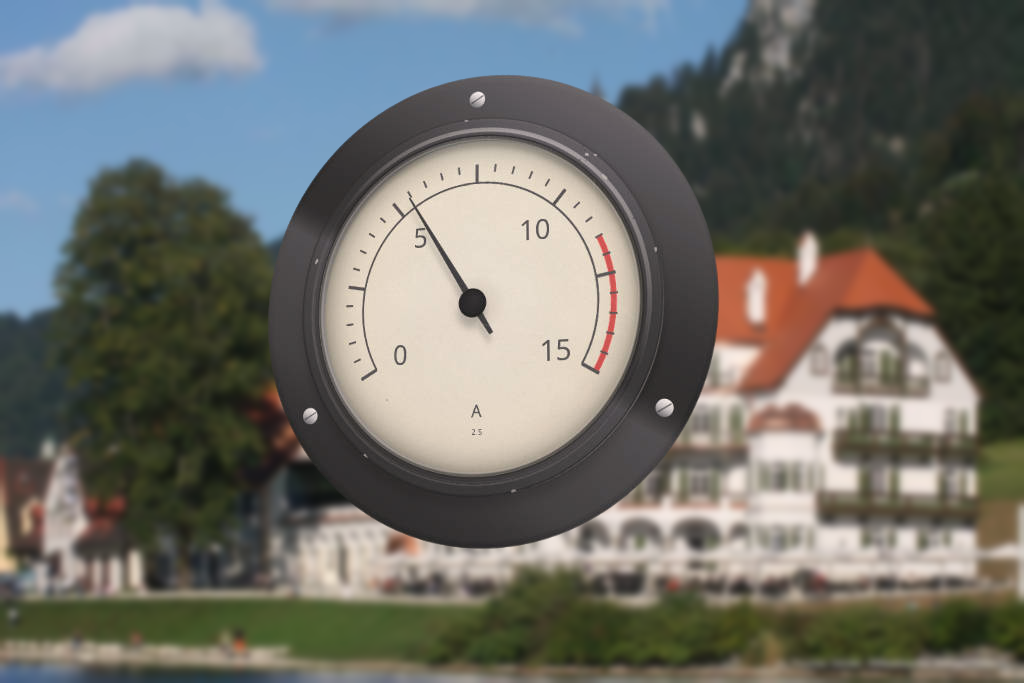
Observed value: **5.5** A
